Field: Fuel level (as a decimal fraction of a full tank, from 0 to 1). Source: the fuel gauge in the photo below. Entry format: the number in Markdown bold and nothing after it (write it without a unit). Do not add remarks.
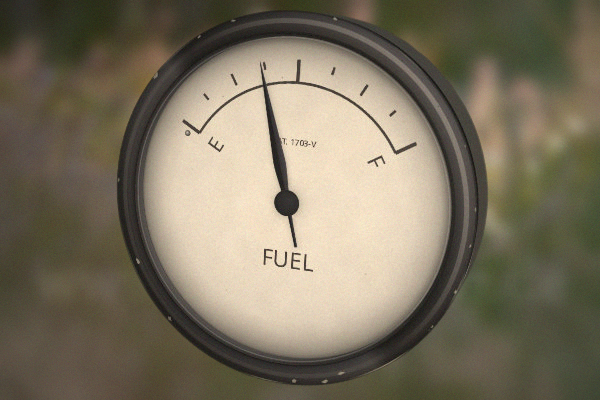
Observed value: **0.375**
